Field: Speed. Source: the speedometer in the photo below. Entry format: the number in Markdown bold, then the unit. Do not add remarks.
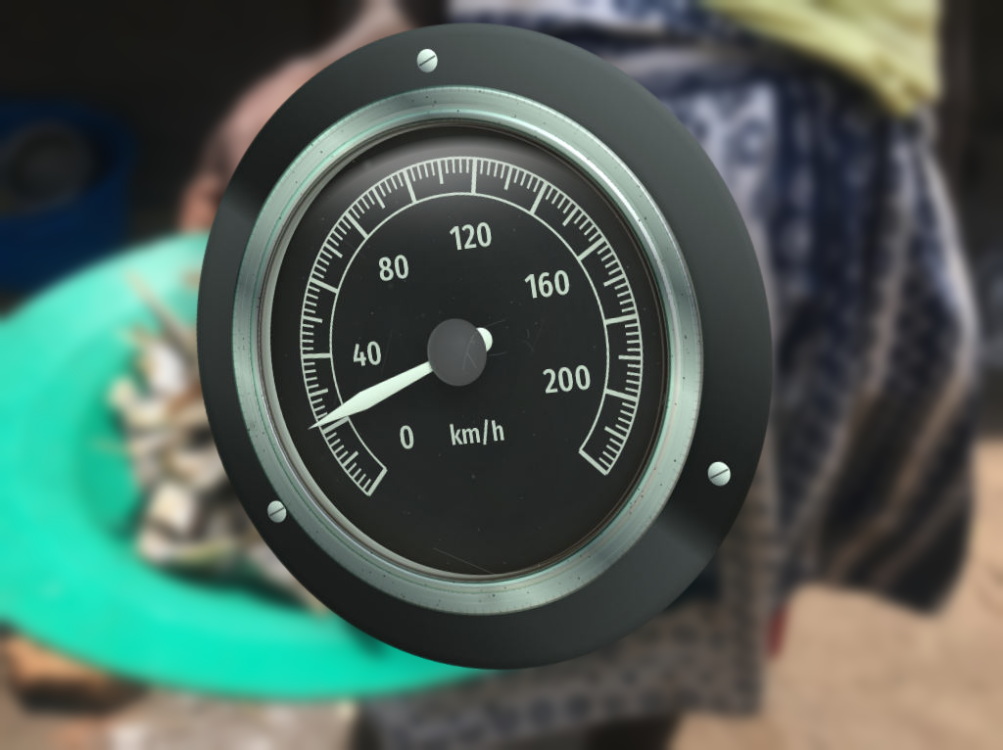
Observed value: **22** km/h
